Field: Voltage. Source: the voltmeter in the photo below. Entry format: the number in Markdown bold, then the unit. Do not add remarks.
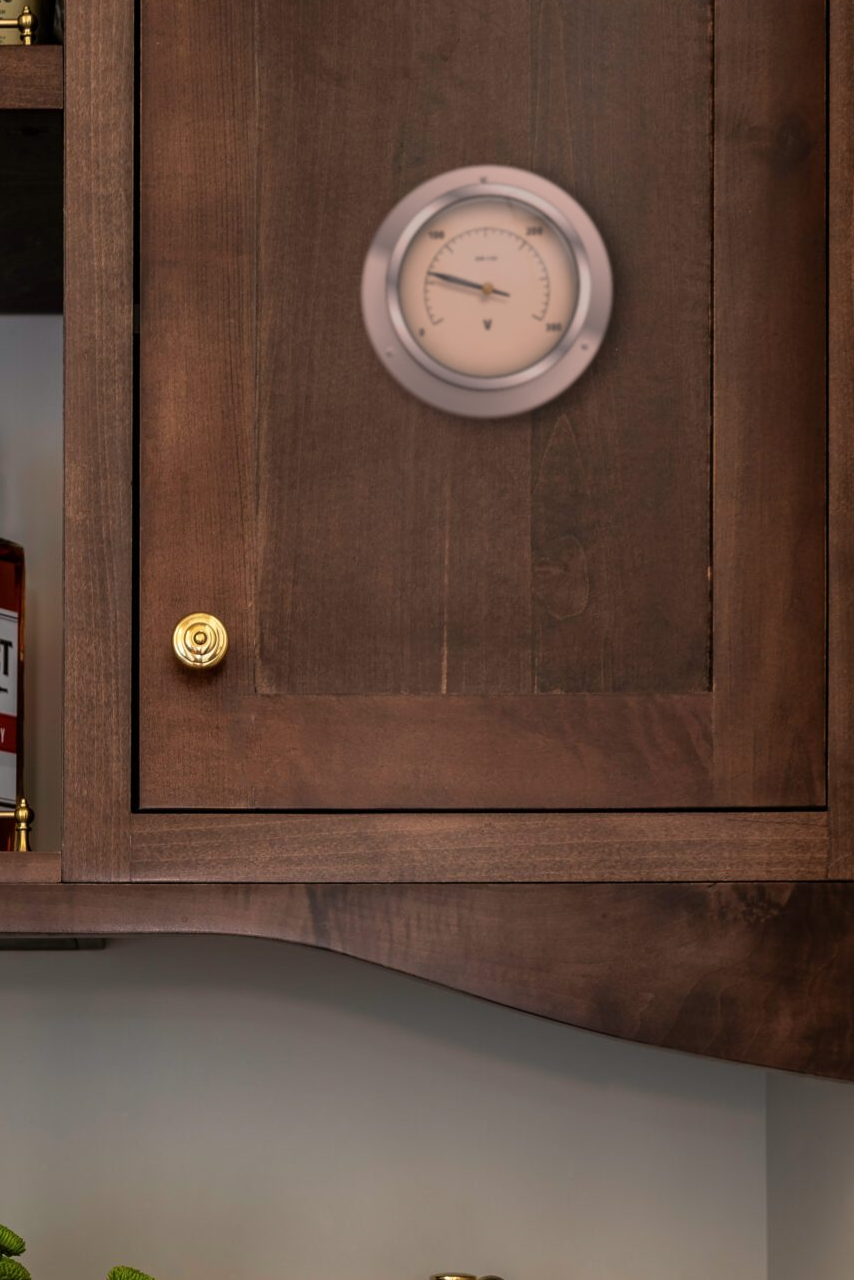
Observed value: **60** V
